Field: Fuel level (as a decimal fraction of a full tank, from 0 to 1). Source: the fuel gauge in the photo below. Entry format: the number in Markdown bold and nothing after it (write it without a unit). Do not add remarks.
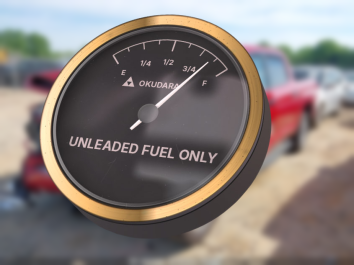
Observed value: **0.875**
